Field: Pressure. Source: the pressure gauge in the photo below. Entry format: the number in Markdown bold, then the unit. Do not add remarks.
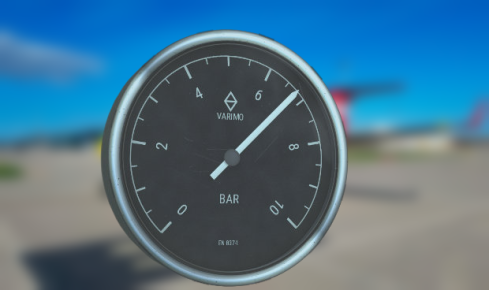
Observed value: **6.75** bar
